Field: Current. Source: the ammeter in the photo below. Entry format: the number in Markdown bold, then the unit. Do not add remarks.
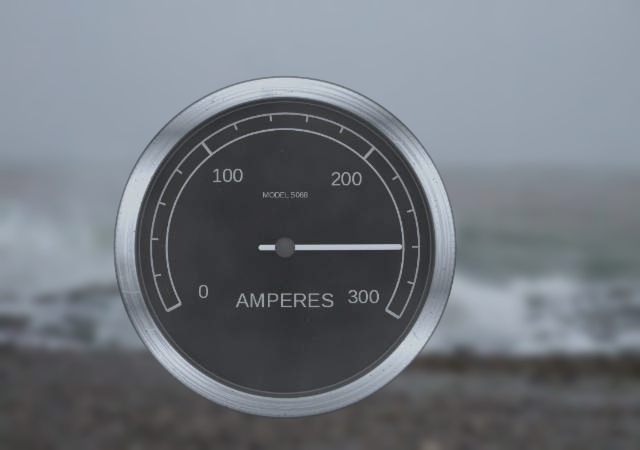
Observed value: **260** A
